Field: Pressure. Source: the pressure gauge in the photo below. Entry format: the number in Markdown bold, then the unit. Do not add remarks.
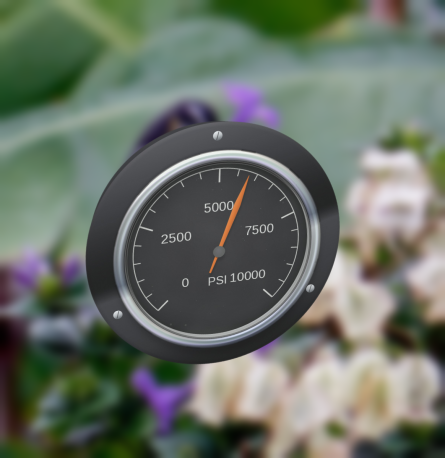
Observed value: **5750** psi
